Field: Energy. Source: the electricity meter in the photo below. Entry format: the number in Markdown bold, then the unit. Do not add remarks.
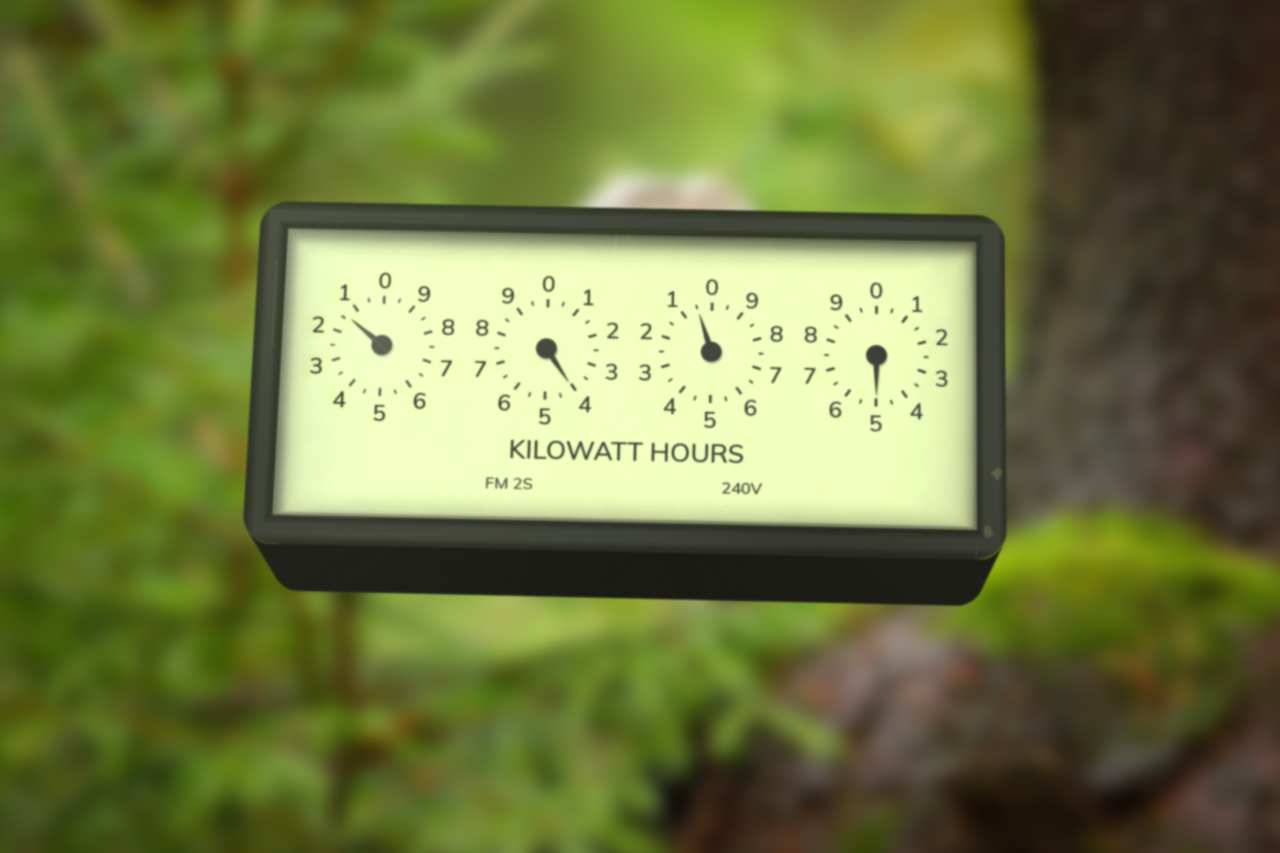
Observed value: **1405** kWh
